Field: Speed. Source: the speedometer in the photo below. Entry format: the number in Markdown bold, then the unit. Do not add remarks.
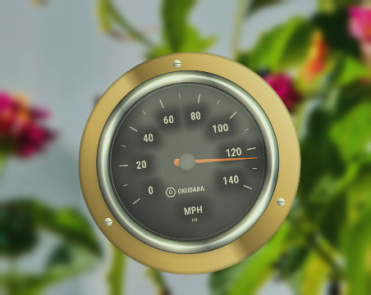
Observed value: **125** mph
